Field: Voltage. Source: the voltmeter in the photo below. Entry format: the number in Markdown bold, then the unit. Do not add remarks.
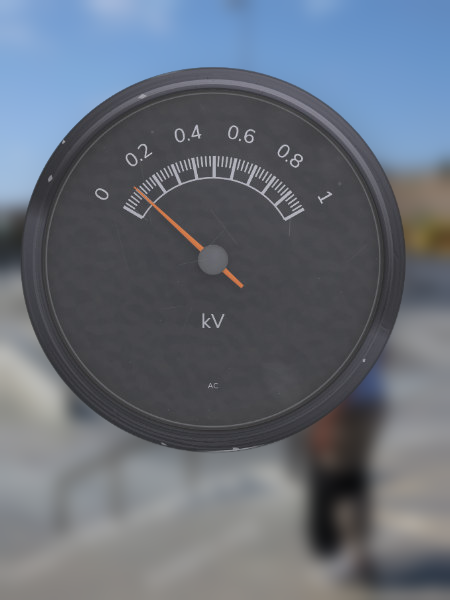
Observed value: **0.1** kV
